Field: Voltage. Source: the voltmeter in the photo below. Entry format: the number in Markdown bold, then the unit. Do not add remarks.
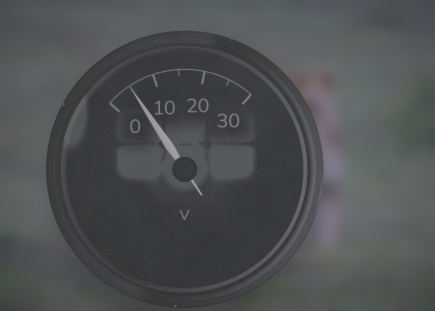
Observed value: **5** V
